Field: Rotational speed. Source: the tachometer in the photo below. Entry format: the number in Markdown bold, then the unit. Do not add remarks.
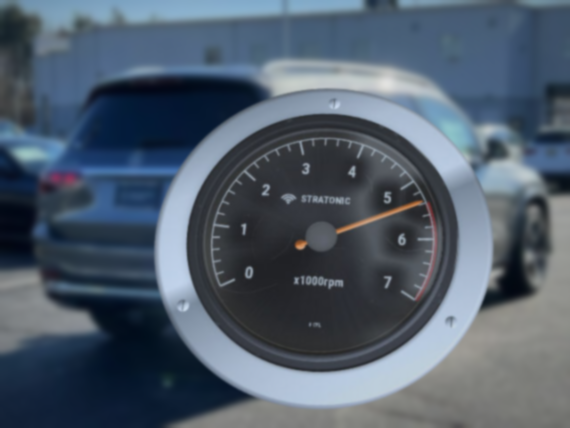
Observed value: **5400** rpm
